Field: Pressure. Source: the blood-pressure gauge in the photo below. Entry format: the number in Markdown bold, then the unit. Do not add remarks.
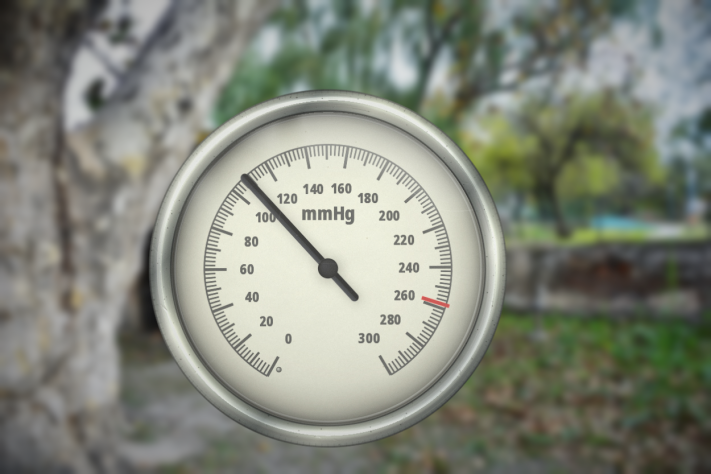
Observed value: **108** mmHg
